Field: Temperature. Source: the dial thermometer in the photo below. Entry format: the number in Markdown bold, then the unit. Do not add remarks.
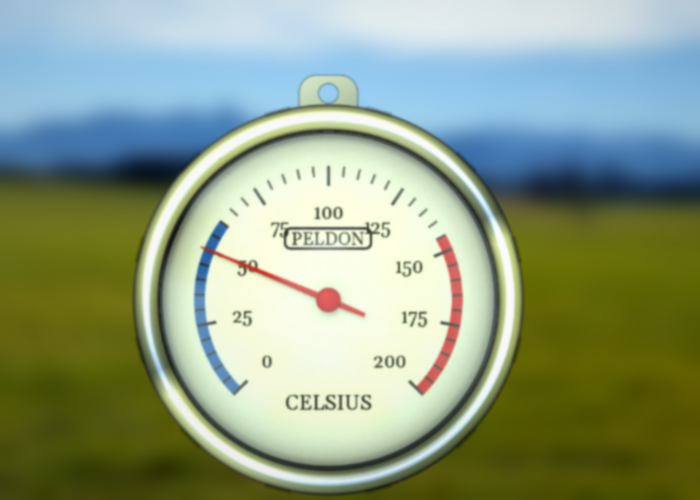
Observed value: **50** °C
